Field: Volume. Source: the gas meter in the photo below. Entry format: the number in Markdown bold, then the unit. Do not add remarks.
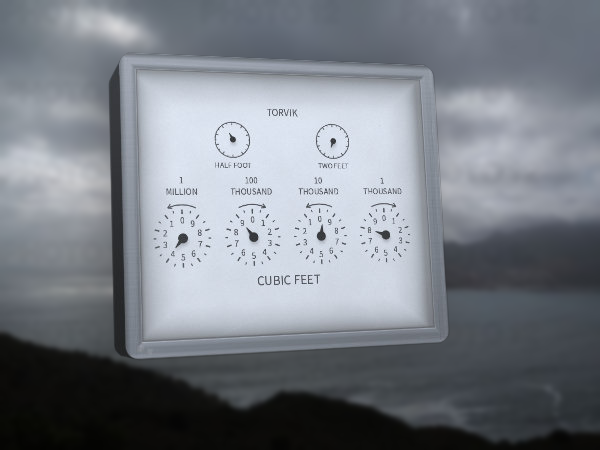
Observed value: **389800** ft³
